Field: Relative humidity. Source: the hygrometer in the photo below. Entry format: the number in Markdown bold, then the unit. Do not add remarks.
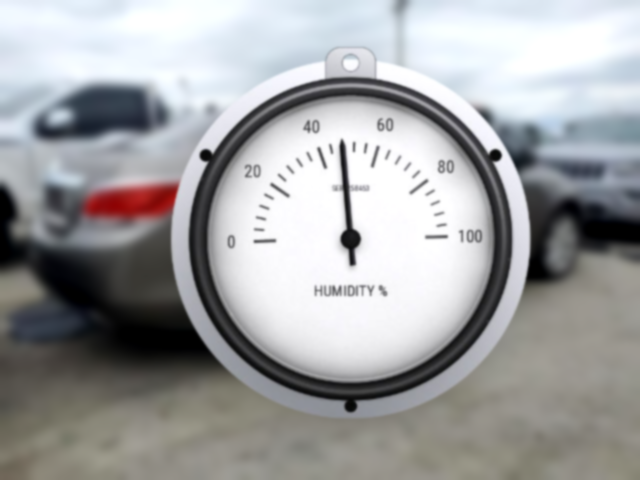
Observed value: **48** %
